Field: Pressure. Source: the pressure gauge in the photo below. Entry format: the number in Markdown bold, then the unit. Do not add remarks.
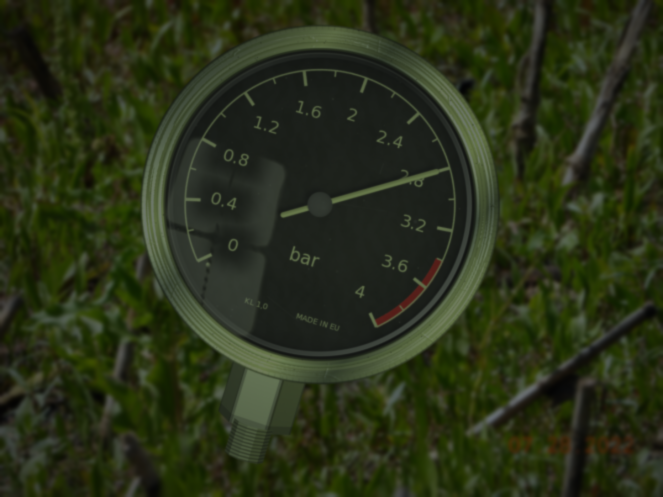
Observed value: **2.8** bar
